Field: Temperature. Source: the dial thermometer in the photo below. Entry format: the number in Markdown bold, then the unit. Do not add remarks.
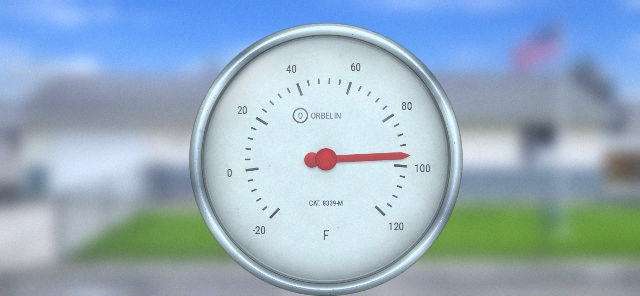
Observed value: **96** °F
